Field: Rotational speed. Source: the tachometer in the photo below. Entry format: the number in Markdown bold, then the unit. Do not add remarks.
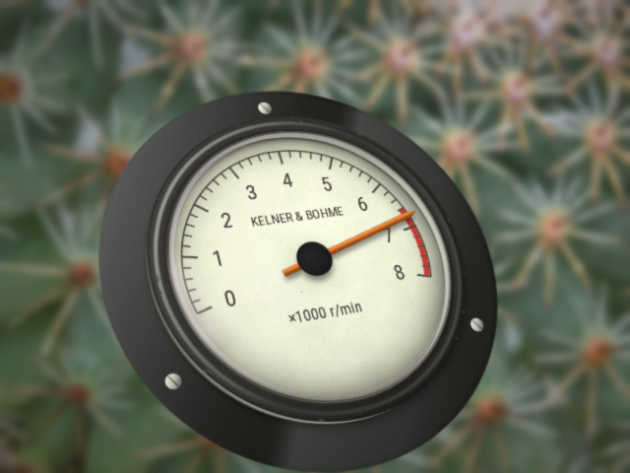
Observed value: **6800** rpm
